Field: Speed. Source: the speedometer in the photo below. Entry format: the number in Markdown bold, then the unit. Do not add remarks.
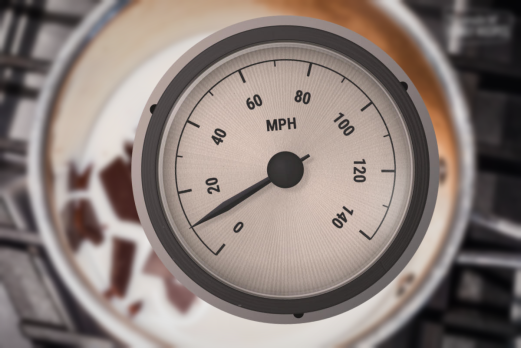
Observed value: **10** mph
